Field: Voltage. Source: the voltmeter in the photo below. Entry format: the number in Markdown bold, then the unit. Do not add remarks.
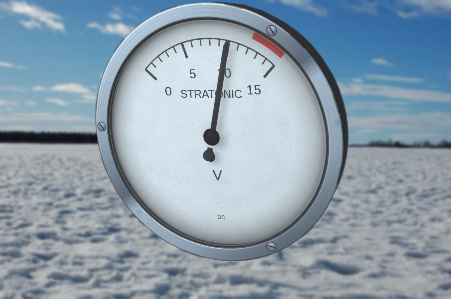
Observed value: **10** V
